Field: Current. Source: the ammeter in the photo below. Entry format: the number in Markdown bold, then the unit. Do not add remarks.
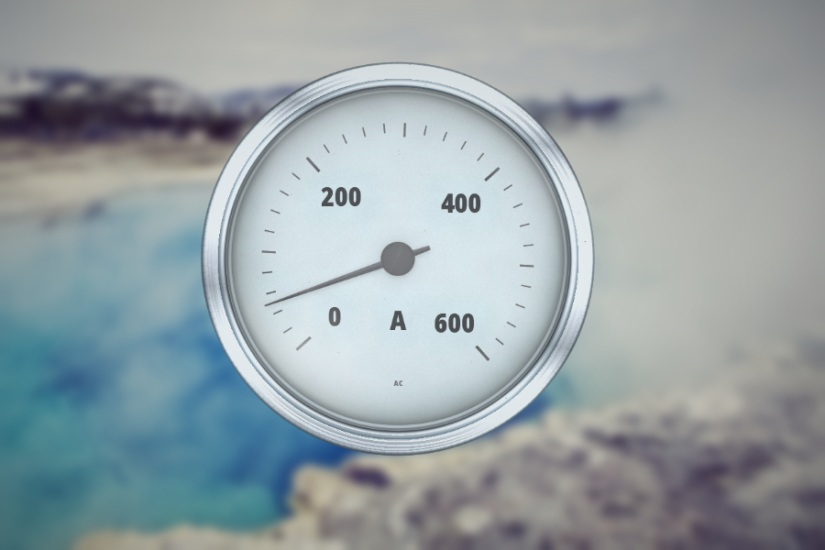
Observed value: **50** A
